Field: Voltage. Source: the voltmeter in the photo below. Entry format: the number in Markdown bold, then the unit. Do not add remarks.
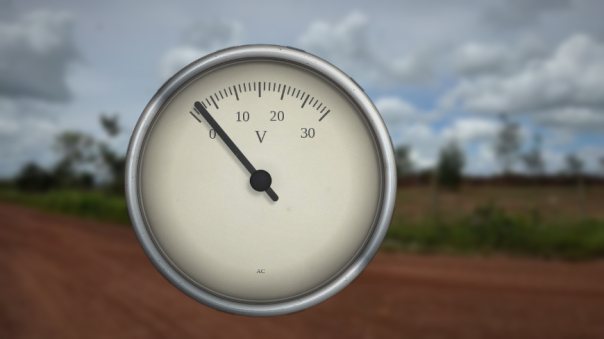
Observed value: **2** V
